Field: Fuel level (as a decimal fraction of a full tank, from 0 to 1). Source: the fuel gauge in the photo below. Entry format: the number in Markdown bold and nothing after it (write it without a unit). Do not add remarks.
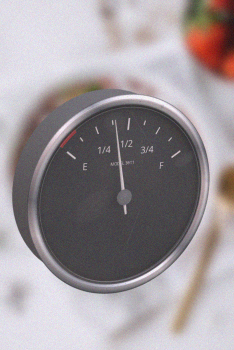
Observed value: **0.375**
